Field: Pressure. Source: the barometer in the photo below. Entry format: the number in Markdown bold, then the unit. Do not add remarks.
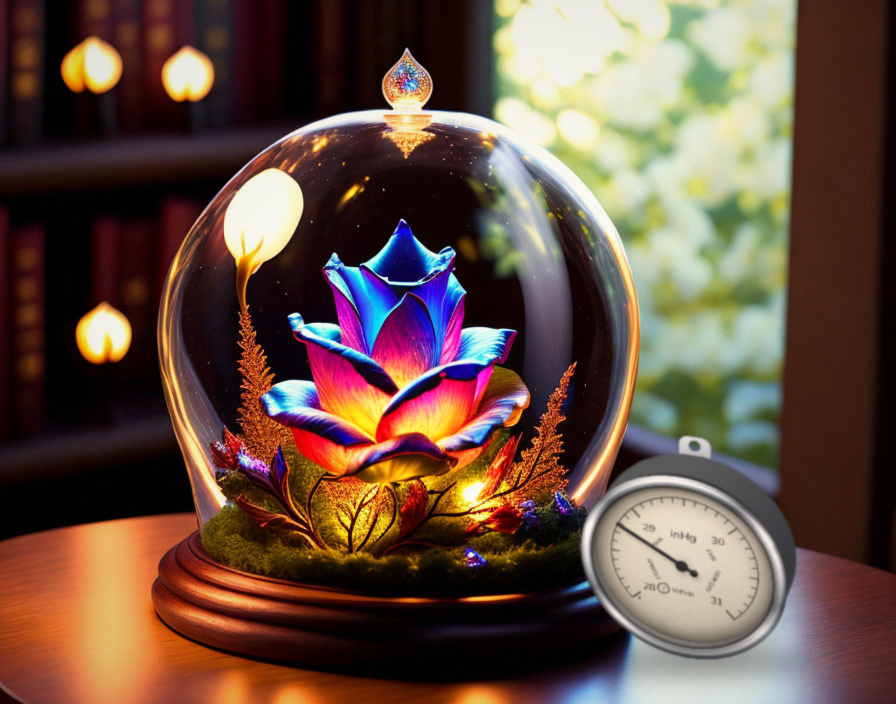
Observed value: **28.8** inHg
